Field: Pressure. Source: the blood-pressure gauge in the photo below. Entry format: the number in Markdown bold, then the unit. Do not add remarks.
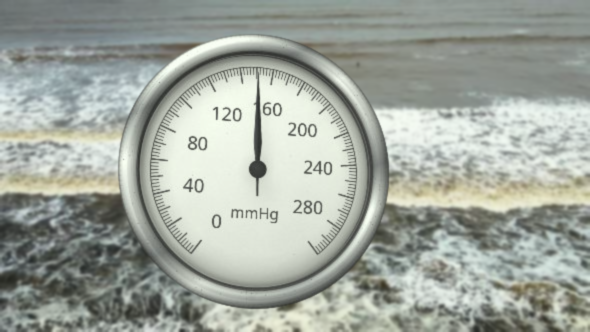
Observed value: **150** mmHg
